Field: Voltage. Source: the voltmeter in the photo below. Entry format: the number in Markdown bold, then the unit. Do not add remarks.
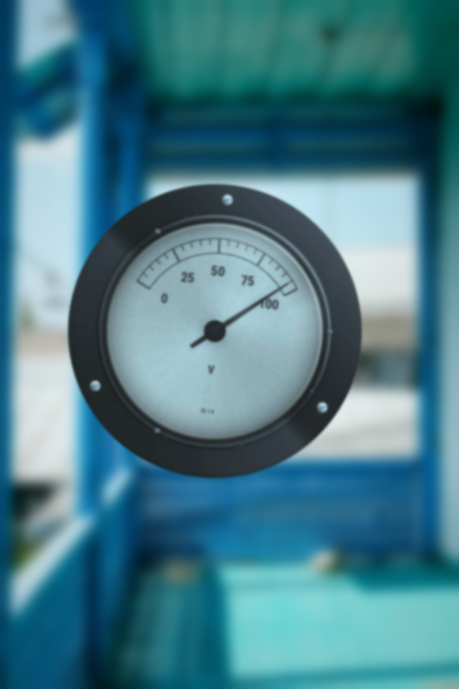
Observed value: **95** V
